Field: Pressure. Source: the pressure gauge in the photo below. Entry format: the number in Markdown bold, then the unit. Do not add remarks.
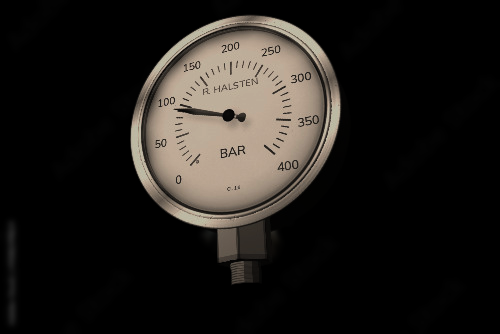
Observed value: **90** bar
